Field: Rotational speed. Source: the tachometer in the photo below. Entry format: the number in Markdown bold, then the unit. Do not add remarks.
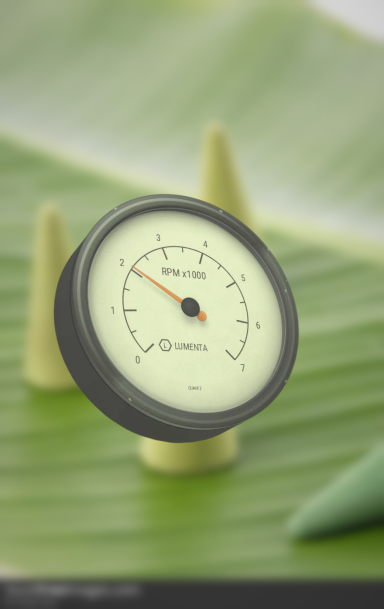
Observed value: **2000** rpm
